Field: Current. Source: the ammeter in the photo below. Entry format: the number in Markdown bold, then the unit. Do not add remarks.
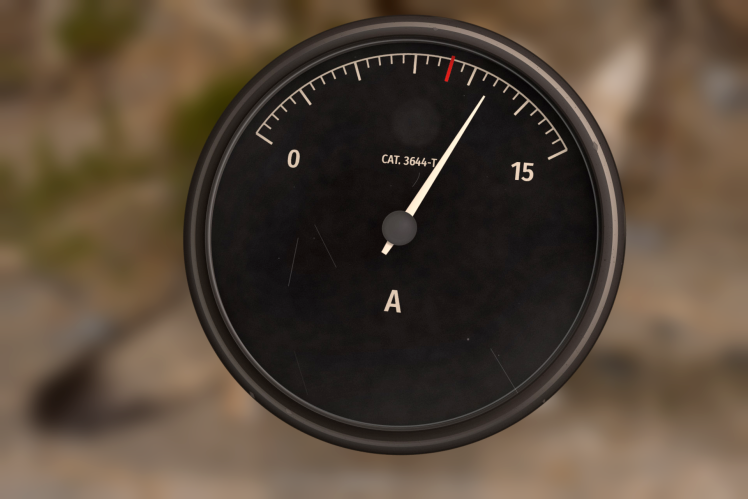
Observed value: **11** A
